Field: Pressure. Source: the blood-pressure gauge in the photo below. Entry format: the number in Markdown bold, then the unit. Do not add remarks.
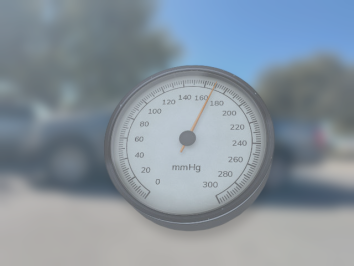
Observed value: **170** mmHg
